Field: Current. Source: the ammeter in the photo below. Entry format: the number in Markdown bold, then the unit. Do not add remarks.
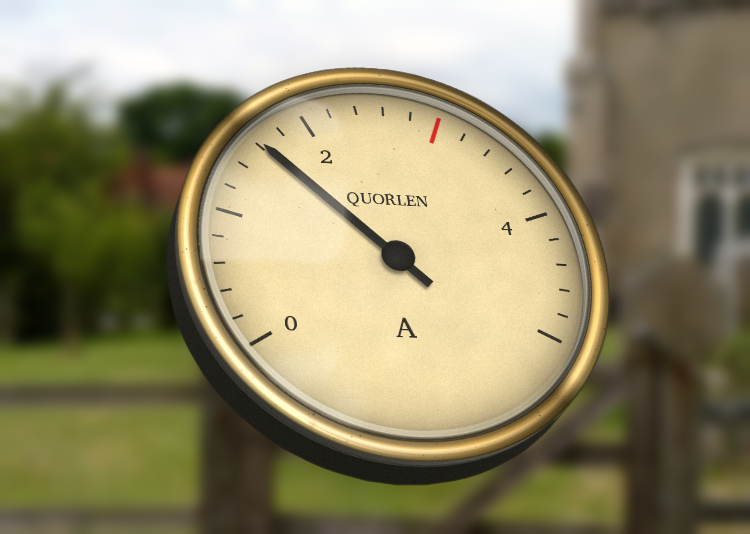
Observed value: **1.6** A
